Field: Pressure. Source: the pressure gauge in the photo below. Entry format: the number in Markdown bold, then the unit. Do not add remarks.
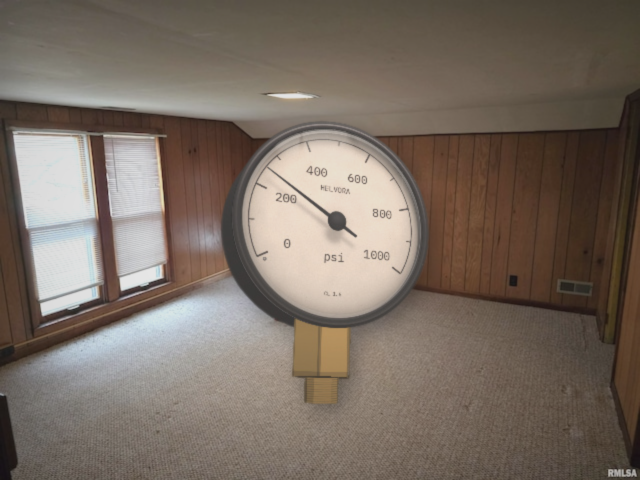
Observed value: **250** psi
